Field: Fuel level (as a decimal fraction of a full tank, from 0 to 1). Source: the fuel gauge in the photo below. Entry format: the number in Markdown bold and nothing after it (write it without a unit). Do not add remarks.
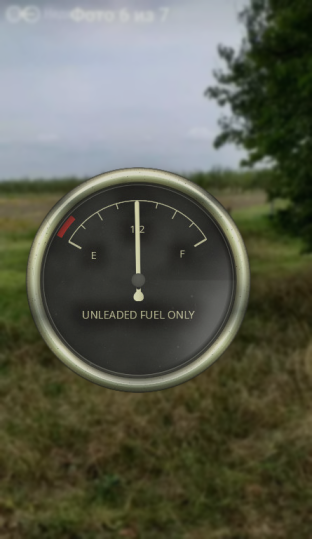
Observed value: **0.5**
